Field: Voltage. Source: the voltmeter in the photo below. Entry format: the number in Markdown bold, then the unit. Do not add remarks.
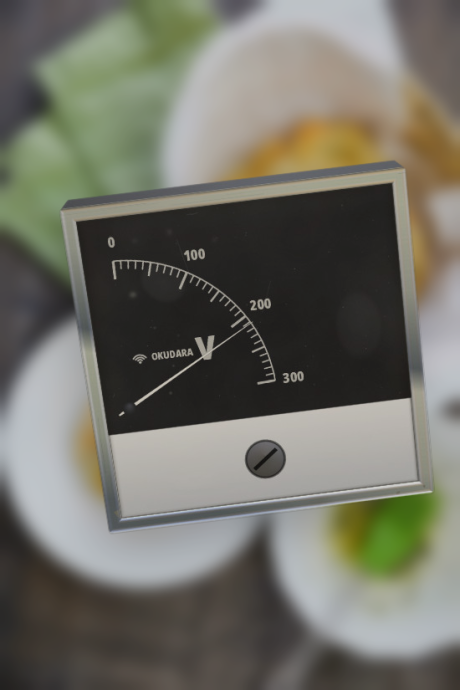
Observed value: **210** V
